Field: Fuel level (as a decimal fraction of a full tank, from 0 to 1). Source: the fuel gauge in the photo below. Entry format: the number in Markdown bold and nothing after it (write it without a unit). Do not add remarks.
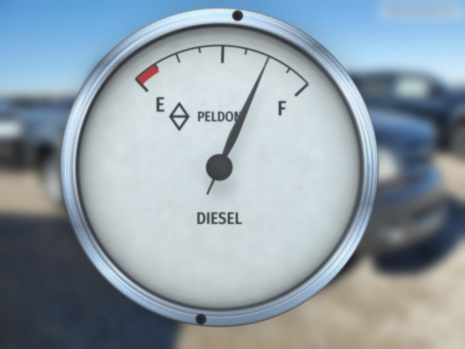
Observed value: **0.75**
